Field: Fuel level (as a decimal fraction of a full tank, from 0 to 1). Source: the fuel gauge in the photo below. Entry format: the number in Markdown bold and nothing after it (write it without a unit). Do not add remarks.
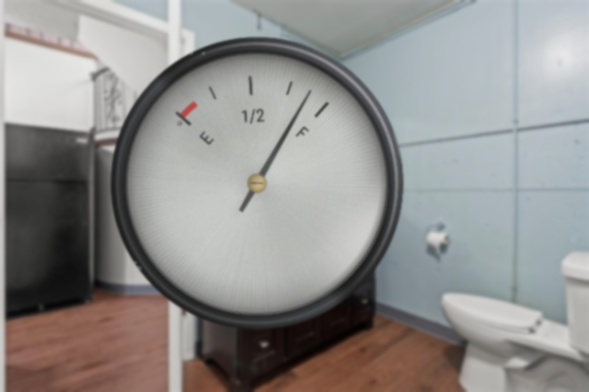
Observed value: **0.875**
